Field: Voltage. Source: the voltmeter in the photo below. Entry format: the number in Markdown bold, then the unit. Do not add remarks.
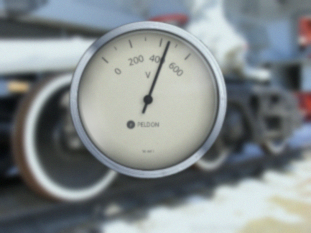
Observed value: **450** V
